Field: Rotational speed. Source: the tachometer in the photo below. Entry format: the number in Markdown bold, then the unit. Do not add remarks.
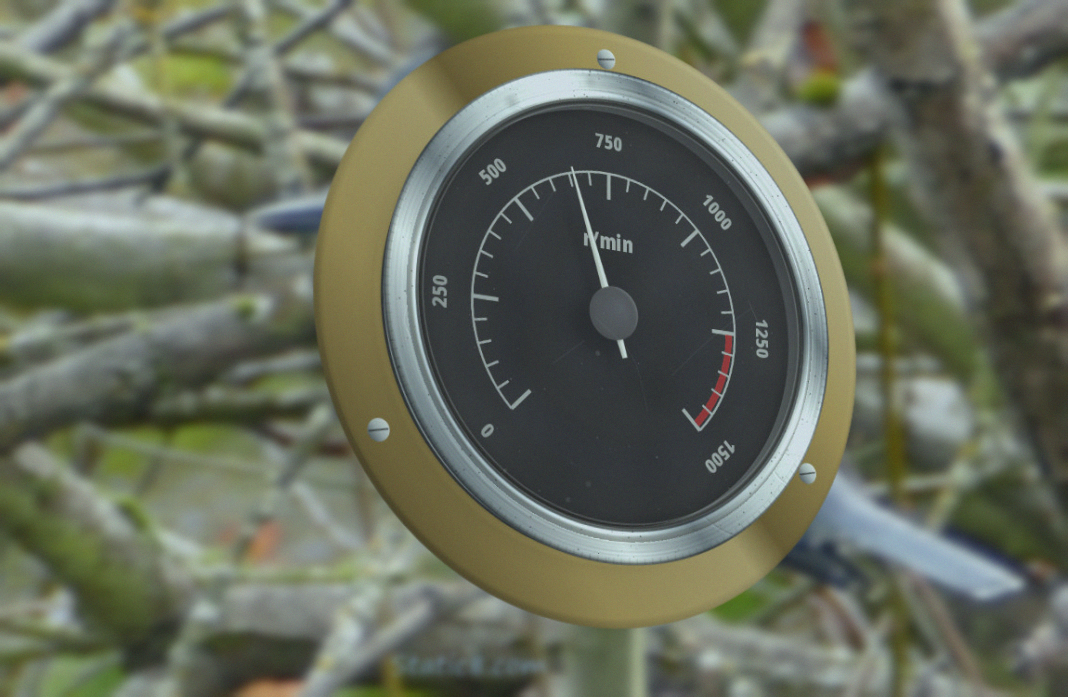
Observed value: **650** rpm
